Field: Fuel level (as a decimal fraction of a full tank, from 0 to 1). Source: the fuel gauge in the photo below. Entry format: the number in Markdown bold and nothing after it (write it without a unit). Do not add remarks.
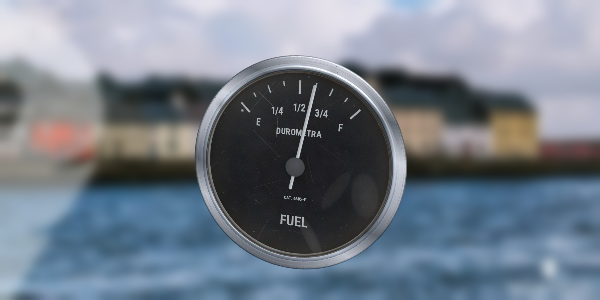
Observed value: **0.625**
